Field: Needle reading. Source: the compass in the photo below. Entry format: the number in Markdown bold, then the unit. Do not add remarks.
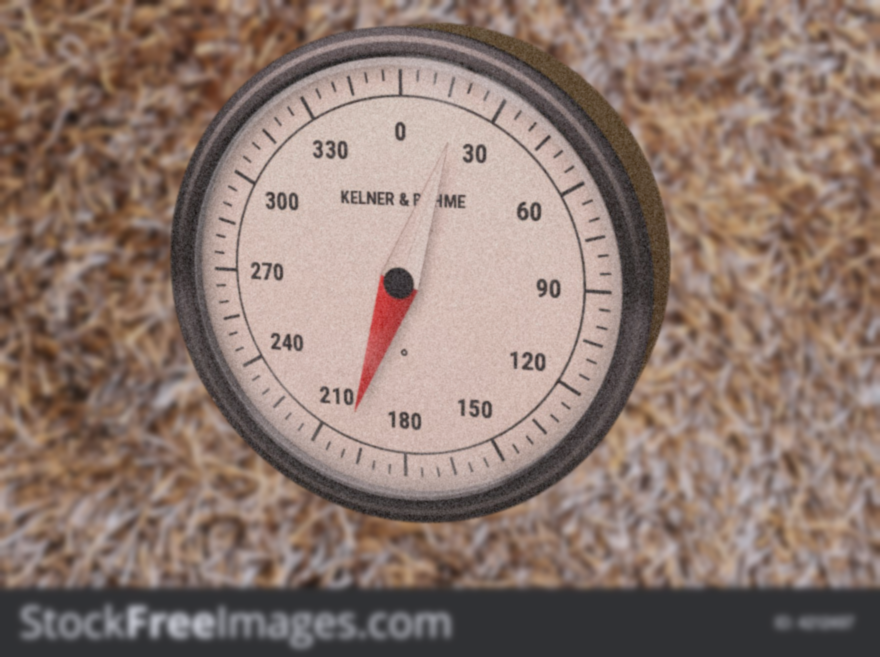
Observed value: **200** °
